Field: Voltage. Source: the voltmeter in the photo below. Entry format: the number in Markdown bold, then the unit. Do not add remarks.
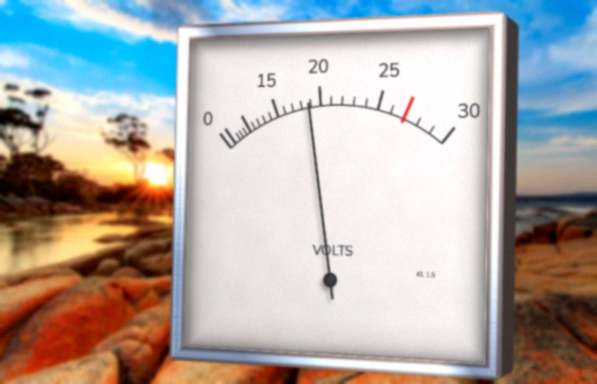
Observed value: **19** V
